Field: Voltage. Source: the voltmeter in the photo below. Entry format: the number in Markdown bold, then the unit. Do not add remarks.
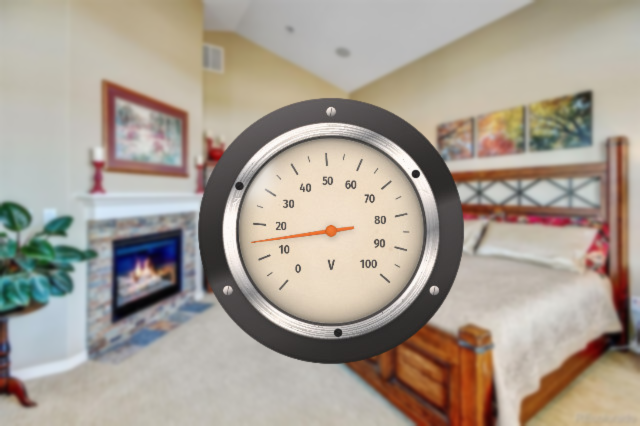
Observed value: **15** V
